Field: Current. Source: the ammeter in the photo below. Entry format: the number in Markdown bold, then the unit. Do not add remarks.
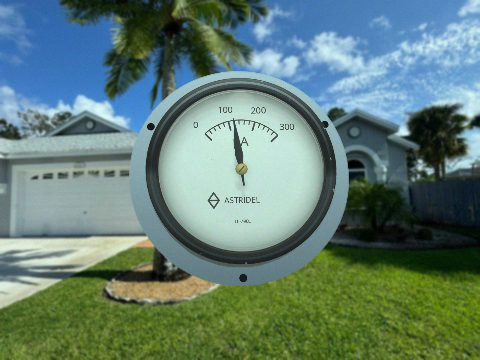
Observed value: **120** µA
